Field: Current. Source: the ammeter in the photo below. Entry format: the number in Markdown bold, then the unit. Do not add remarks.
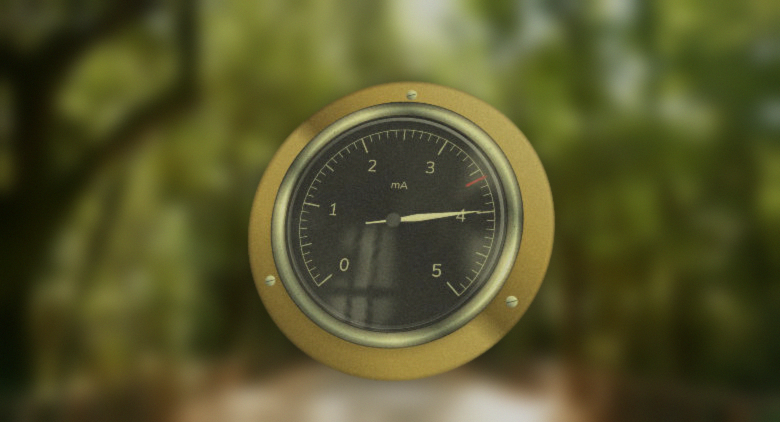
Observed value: **4** mA
